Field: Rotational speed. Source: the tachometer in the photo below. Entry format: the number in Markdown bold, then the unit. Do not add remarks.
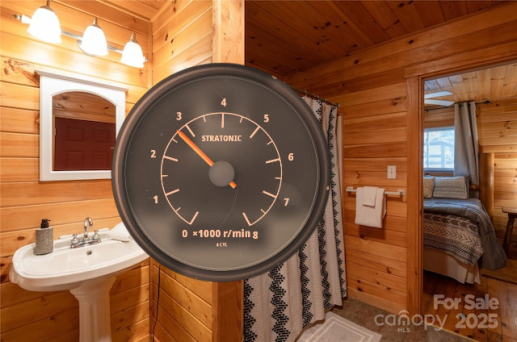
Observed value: **2750** rpm
